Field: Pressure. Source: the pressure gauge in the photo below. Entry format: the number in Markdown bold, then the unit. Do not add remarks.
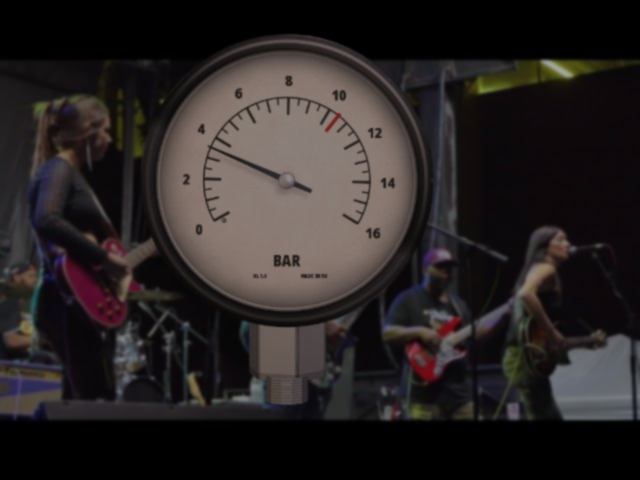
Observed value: **3.5** bar
